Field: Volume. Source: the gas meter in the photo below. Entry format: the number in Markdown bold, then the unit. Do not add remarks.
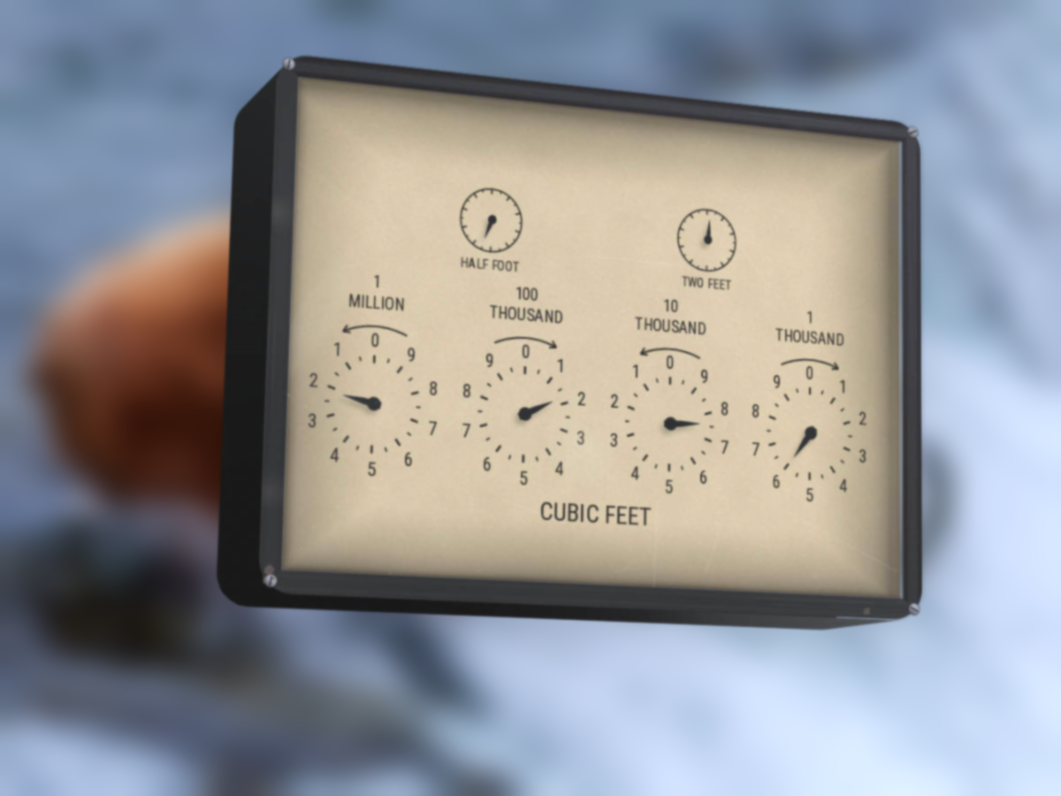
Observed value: **217600** ft³
